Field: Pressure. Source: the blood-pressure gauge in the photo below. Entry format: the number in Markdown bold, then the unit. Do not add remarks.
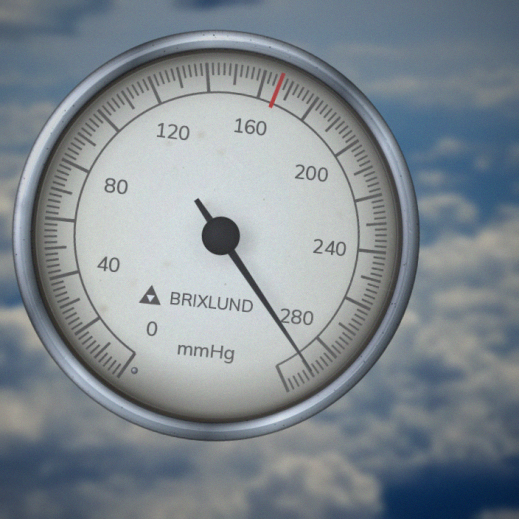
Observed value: **290** mmHg
